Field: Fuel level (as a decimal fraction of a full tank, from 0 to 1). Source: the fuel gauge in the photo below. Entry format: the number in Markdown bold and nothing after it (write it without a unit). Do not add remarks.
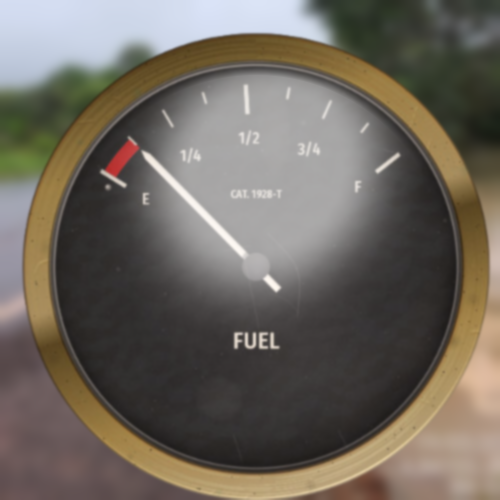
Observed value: **0.125**
